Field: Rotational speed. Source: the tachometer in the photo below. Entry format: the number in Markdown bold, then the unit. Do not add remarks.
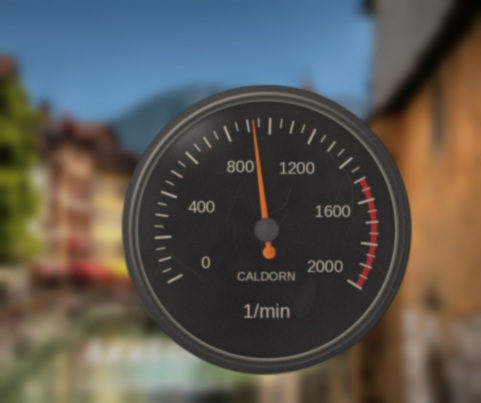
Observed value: **925** rpm
